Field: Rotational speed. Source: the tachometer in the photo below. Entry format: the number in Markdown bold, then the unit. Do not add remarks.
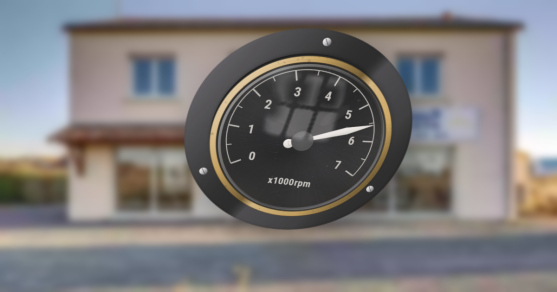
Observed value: **5500** rpm
